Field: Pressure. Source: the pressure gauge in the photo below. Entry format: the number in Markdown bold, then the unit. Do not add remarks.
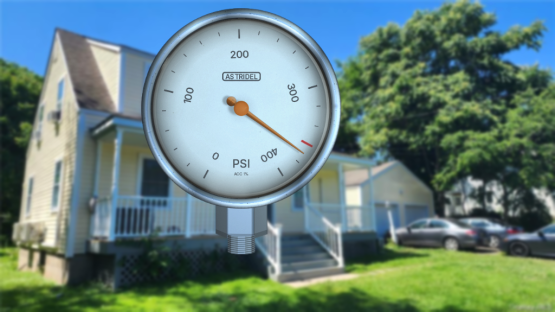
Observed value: **370** psi
